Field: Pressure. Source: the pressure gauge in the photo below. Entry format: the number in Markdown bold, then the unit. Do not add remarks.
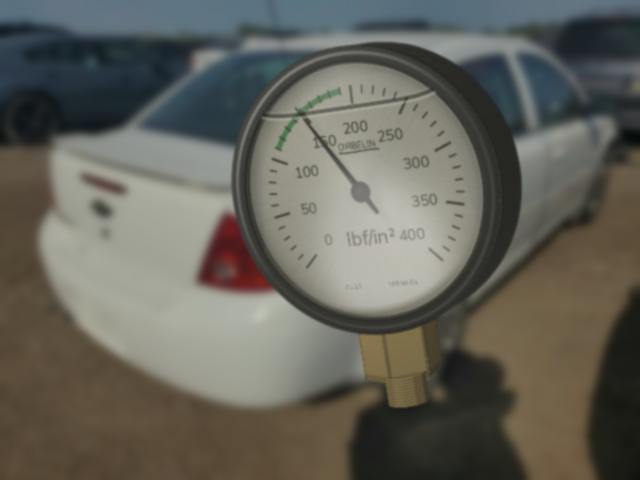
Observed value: **150** psi
